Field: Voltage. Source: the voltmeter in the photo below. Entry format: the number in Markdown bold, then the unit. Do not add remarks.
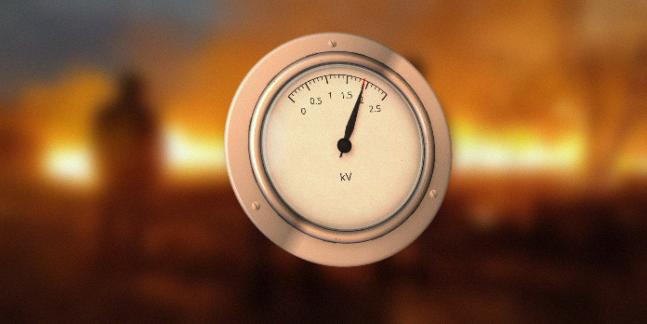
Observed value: **1.9** kV
